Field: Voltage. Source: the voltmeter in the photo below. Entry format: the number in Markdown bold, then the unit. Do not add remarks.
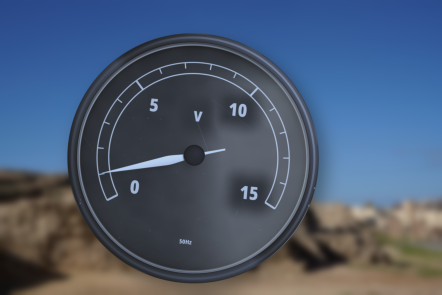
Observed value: **1** V
